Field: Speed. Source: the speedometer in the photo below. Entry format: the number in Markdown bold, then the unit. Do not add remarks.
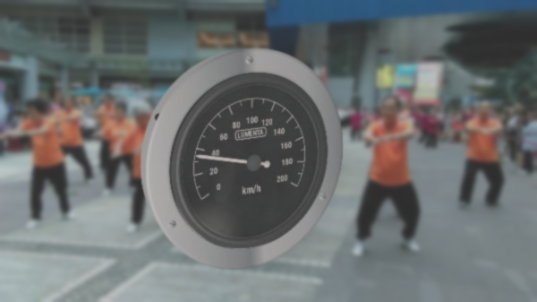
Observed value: **35** km/h
